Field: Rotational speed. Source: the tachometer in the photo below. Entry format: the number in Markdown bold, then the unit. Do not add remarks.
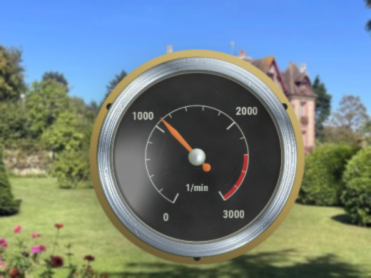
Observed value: **1100** rpm
